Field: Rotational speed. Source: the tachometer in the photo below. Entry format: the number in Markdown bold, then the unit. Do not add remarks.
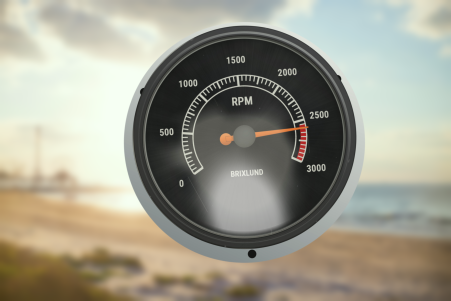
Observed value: **2600** rpm
